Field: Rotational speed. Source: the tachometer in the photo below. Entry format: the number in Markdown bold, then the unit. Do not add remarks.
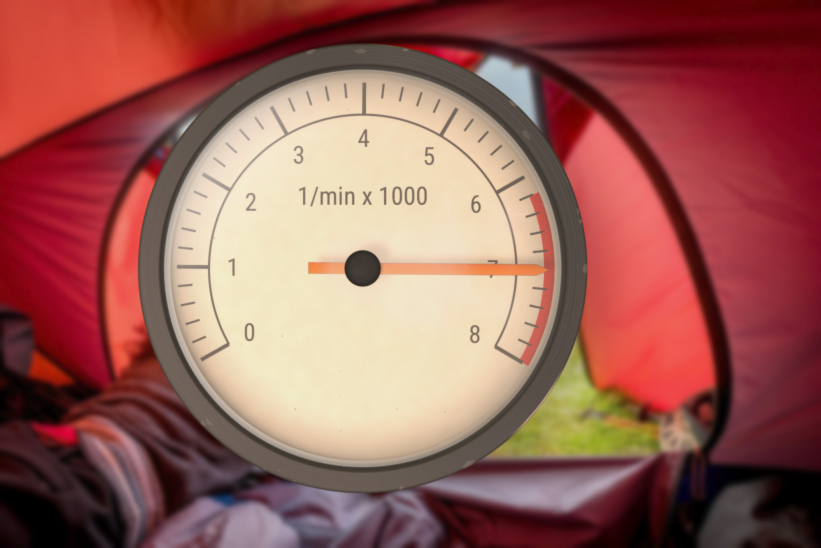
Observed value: **7000** rpm
